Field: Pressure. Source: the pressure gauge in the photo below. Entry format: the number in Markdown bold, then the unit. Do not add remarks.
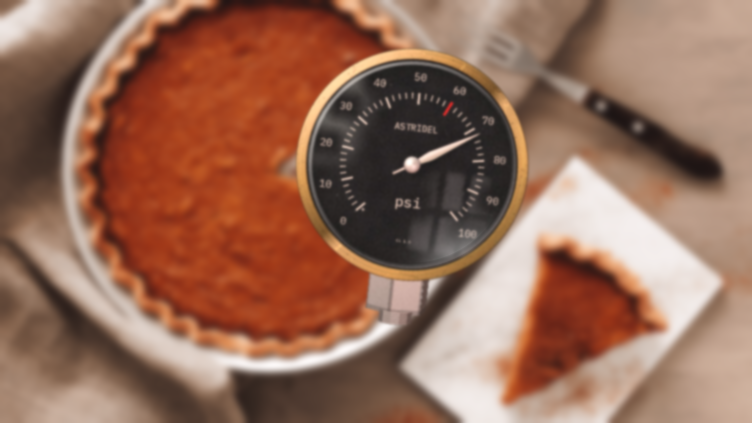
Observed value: **72** psi
